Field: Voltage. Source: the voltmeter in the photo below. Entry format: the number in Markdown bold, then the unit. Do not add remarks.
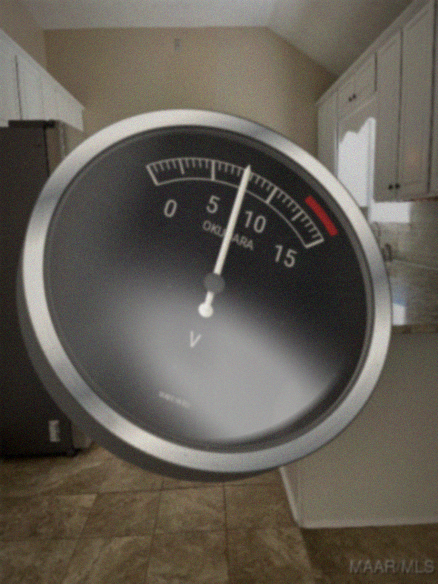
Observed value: **7.5** V
